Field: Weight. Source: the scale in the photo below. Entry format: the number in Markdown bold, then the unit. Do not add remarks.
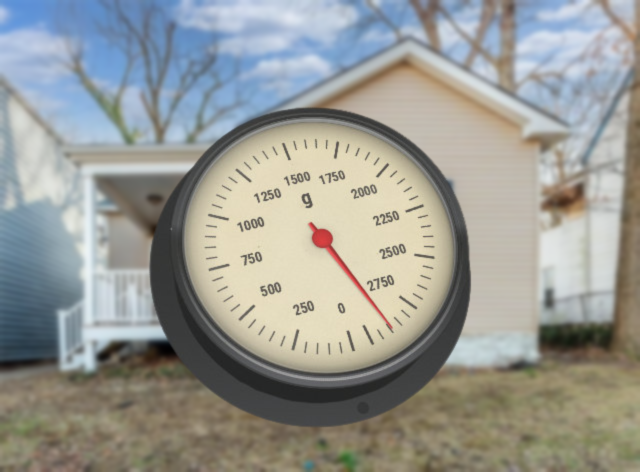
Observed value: **2900** g
